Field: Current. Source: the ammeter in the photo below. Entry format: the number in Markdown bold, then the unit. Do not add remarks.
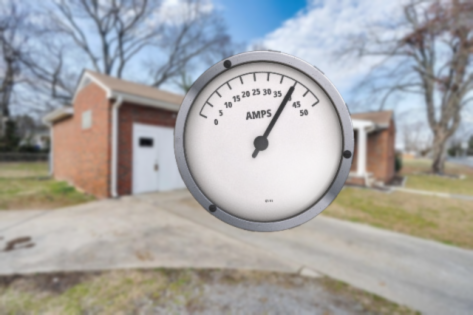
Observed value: **40** A
